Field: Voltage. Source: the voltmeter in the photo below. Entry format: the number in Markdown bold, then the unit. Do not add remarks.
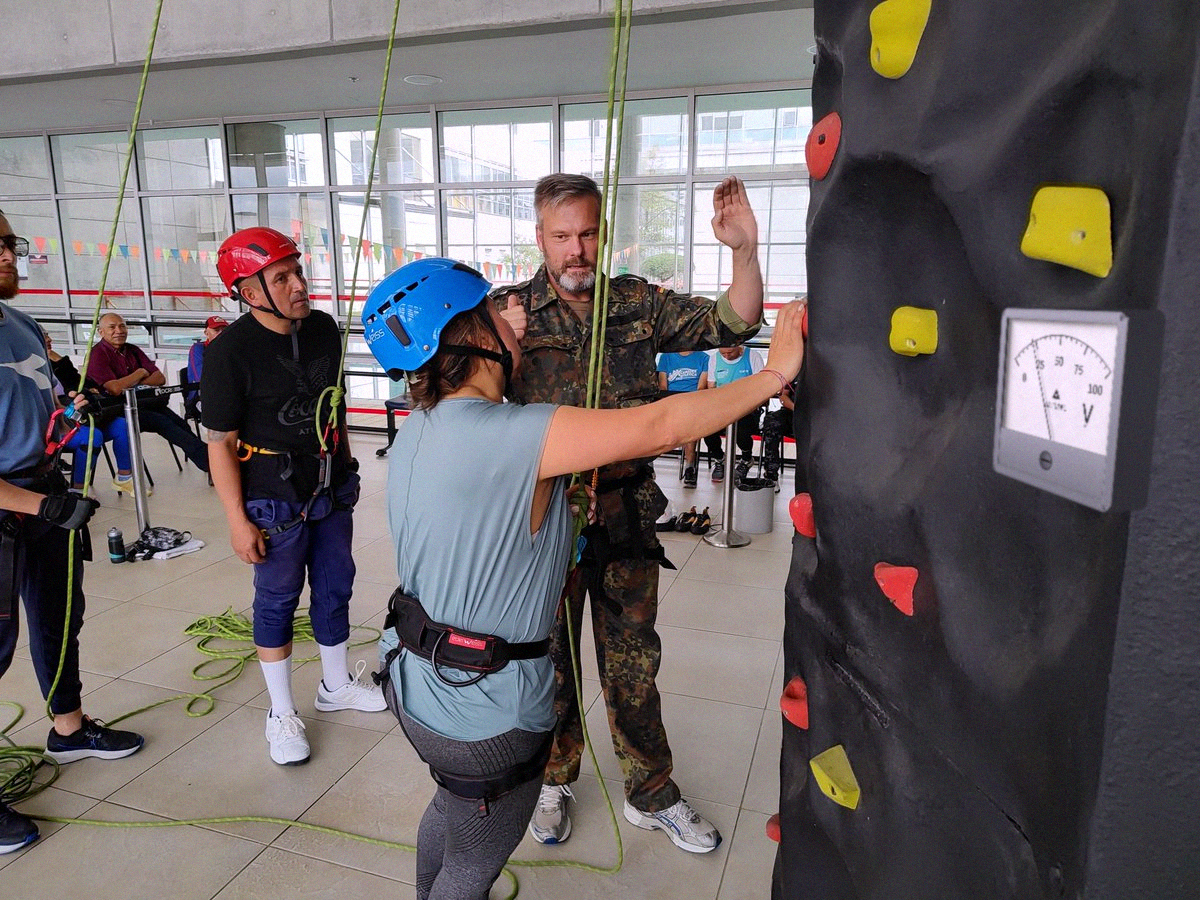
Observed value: **25** V
